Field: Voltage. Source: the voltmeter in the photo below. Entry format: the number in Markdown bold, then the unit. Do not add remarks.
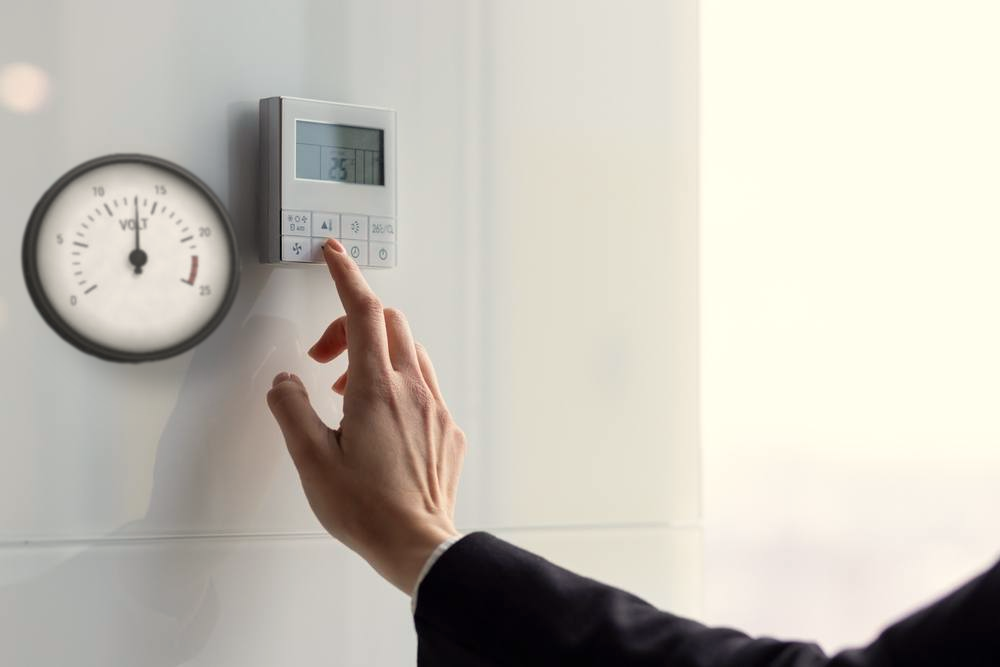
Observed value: **13** V
